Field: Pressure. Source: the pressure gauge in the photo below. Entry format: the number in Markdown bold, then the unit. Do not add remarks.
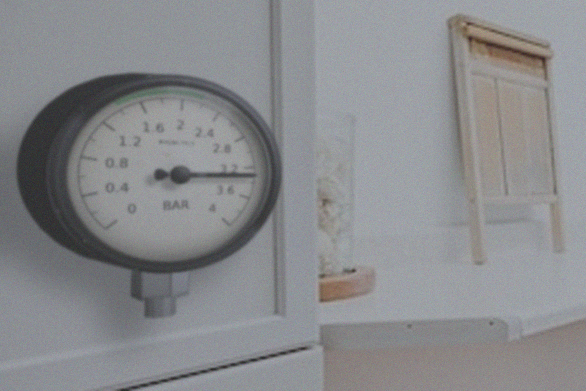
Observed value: **3.3** bar
